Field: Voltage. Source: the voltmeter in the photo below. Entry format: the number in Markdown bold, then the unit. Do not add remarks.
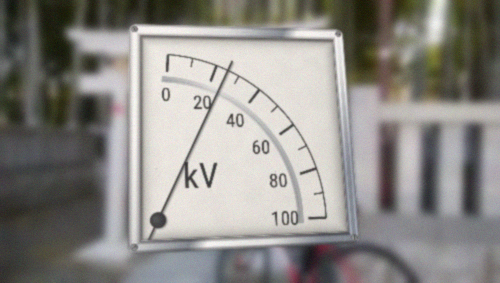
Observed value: **25** kV
